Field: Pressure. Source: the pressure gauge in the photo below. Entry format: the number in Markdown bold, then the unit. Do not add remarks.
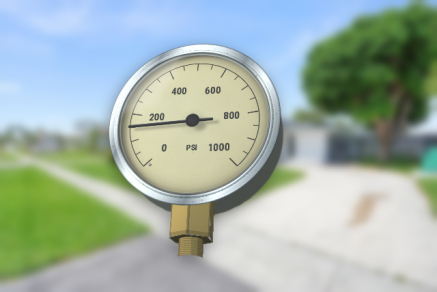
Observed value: **150** psi
